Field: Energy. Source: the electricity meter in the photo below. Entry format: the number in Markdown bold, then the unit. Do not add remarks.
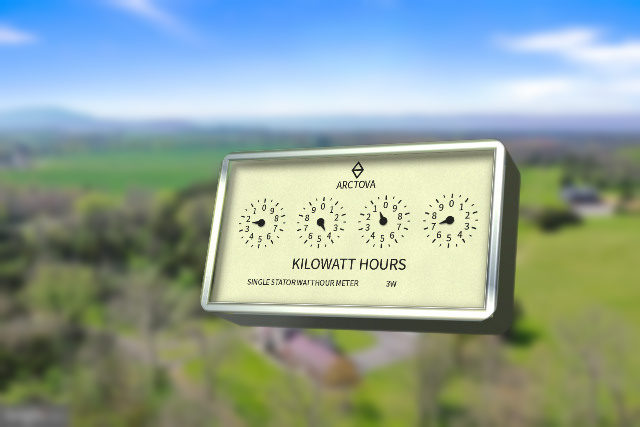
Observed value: **2407** kWh
